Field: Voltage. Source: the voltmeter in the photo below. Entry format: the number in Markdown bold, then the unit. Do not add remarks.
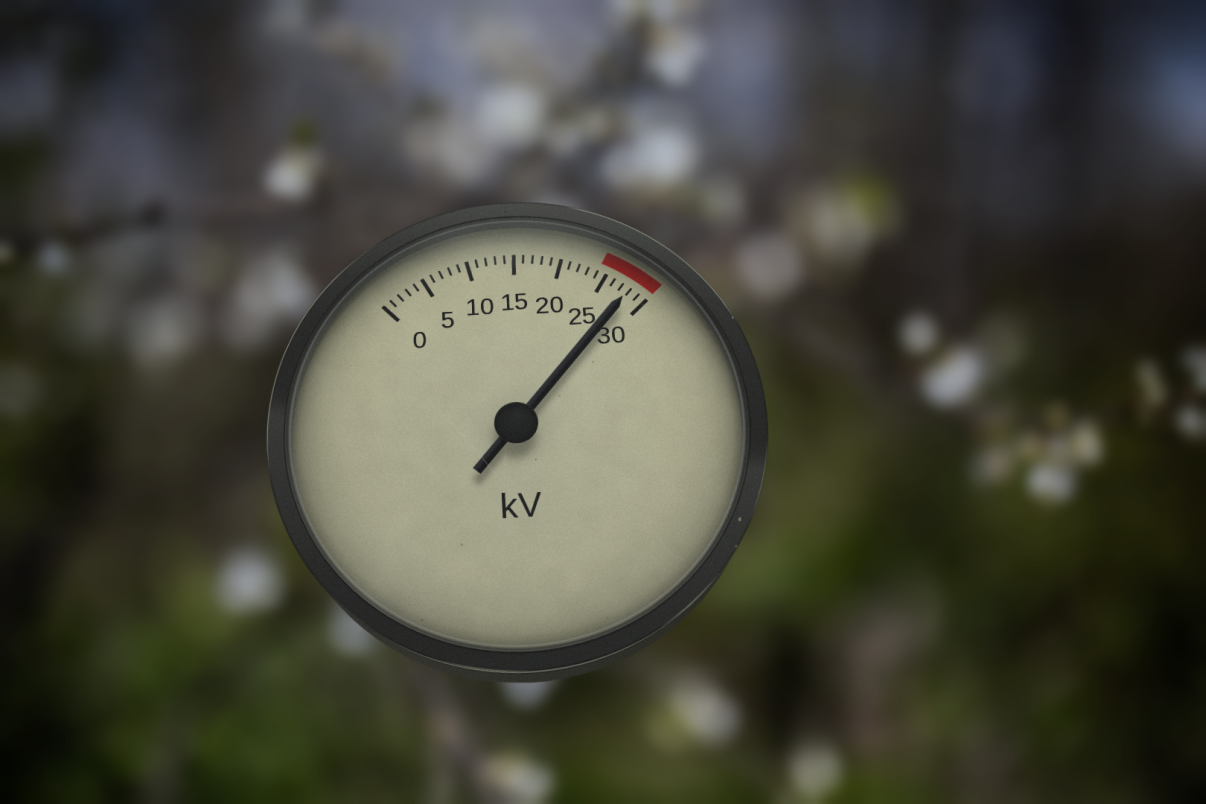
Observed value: **28** kV
